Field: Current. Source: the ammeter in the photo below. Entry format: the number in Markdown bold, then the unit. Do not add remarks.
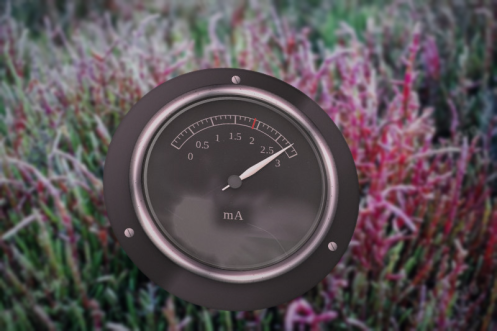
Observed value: **2.8** mA
